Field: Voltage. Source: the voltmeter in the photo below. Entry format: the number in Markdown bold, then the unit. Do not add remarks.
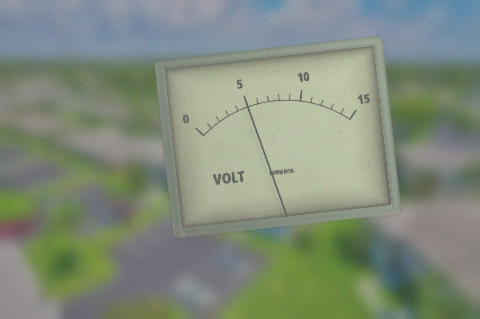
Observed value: **5** V
